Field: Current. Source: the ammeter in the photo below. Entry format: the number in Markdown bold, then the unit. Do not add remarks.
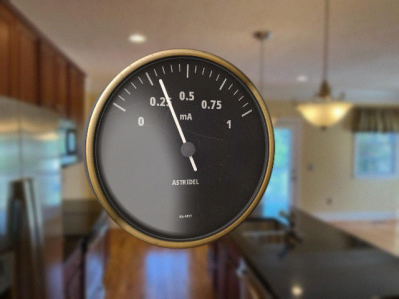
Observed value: **0.3** mA
